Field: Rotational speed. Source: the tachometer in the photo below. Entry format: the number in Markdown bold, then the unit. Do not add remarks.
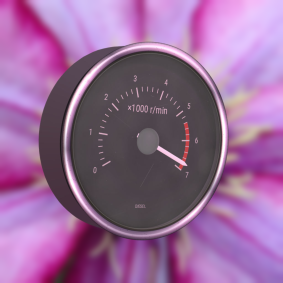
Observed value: **6800** rpm
